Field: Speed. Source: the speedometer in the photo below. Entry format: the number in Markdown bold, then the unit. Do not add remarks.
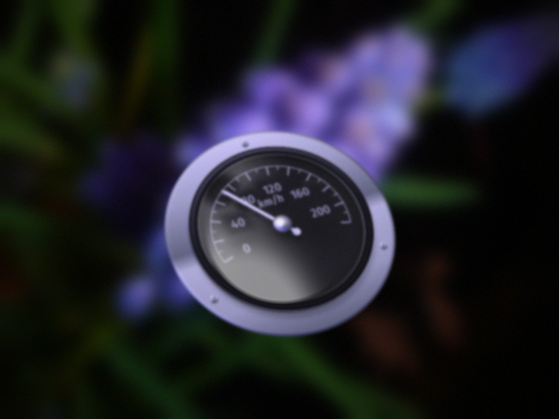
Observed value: **70** km/h
